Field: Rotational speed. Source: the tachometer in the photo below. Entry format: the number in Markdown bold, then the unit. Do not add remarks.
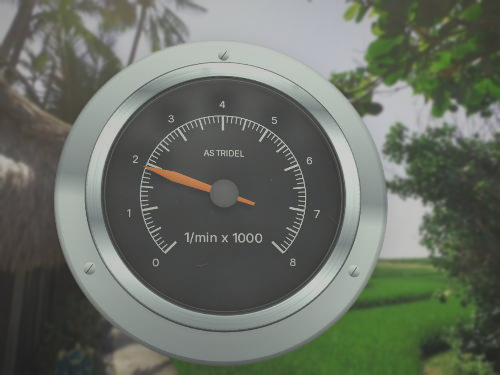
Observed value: **1900** rpm
